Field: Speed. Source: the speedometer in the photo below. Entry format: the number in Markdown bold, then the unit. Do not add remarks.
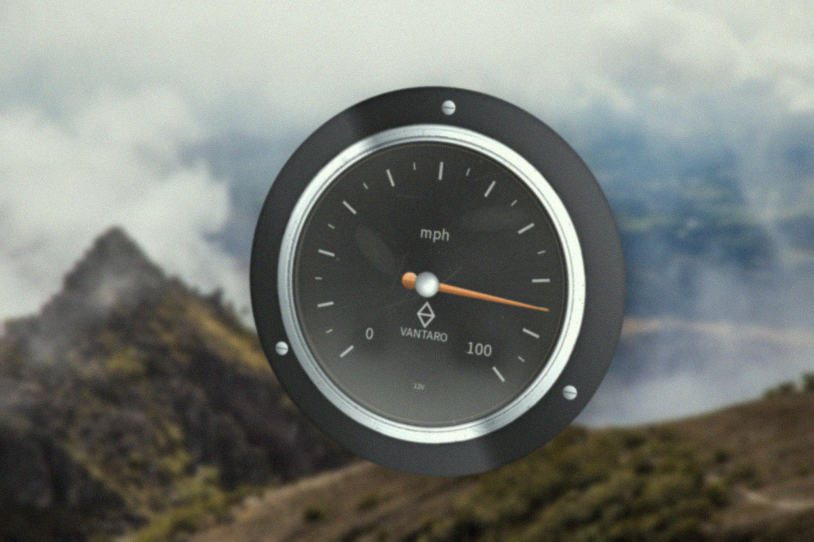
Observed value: **85** mph
